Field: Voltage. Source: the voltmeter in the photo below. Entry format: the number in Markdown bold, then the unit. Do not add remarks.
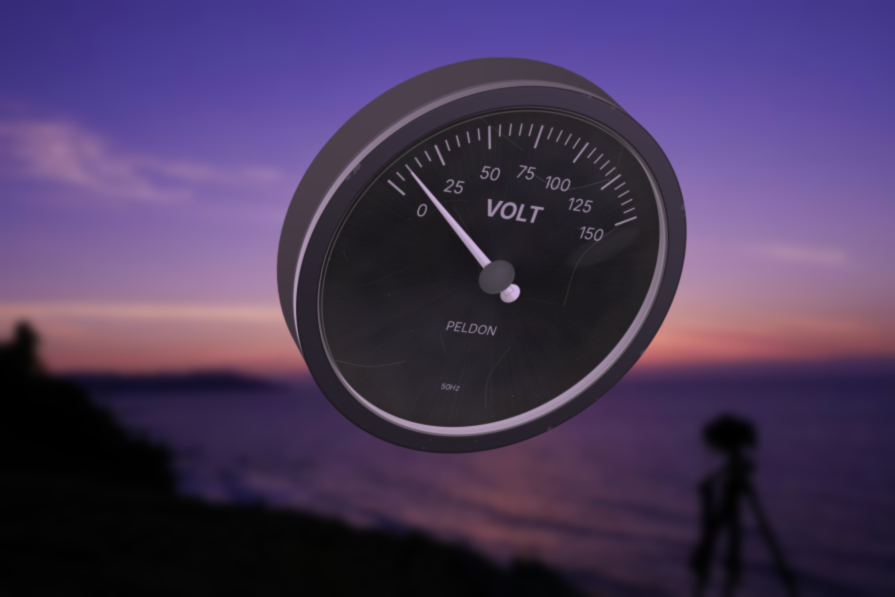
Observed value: **10** V
